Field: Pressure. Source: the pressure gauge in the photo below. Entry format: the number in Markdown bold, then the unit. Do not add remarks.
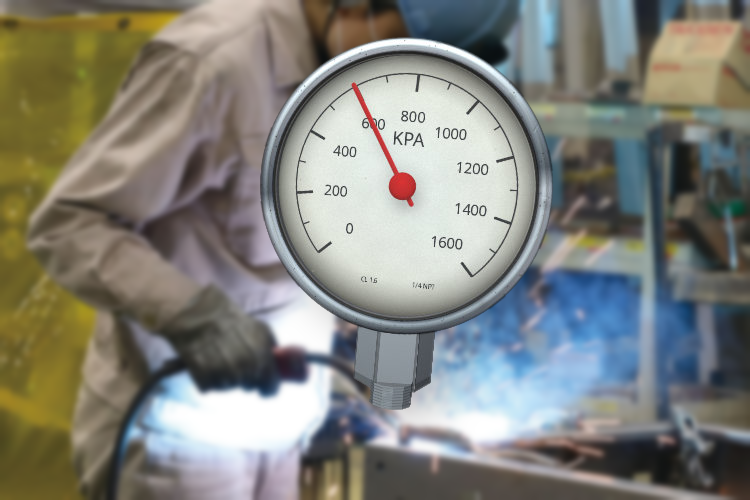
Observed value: **600** kPa
